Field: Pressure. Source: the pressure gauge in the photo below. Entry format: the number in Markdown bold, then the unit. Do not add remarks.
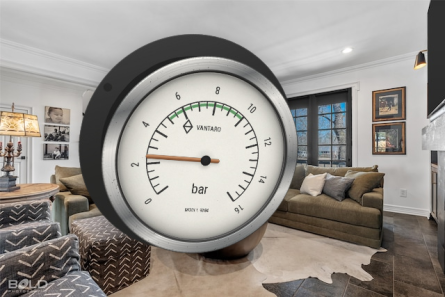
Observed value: **2.5** bar
